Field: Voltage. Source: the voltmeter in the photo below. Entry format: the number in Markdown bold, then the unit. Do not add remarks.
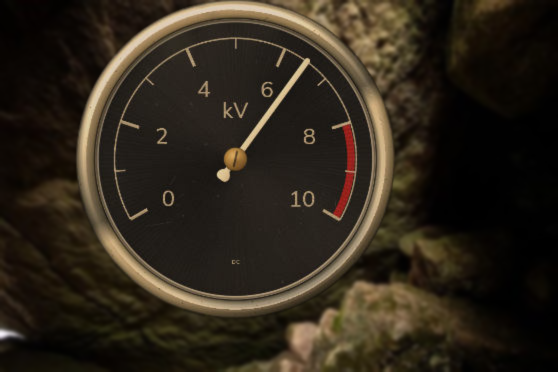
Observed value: **6.5** kV
